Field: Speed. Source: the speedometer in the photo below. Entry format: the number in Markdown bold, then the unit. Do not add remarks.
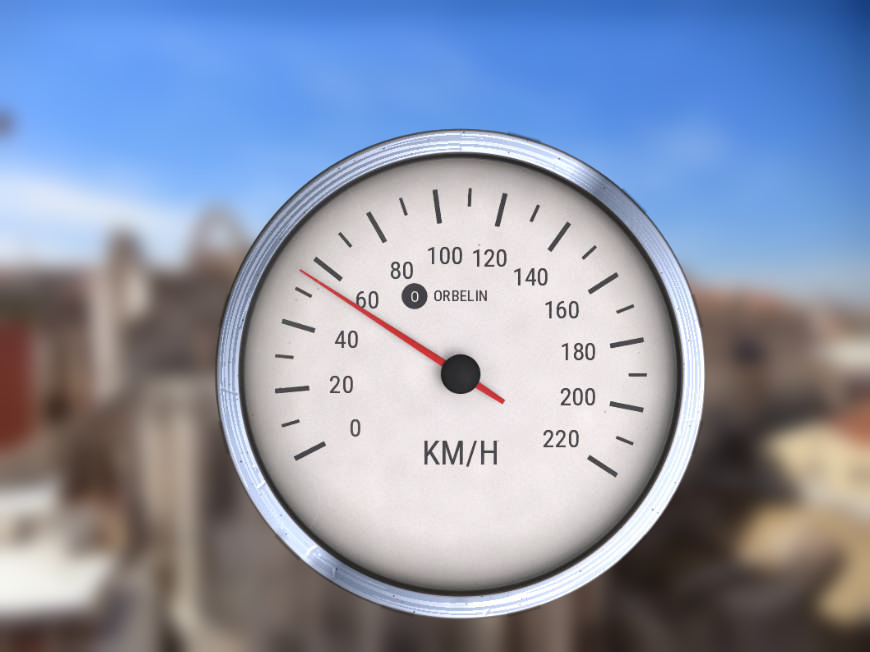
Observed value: **55** km/h
